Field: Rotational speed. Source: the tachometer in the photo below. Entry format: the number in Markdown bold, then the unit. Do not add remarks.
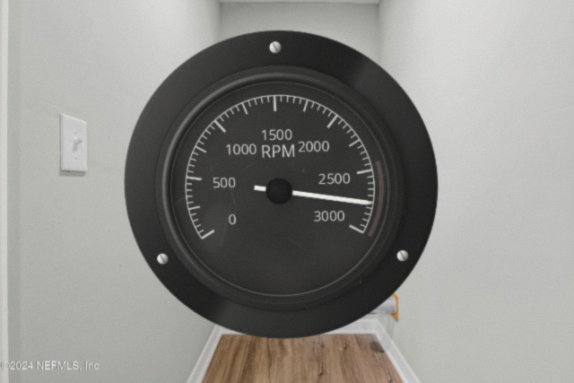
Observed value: **2750** rpm
